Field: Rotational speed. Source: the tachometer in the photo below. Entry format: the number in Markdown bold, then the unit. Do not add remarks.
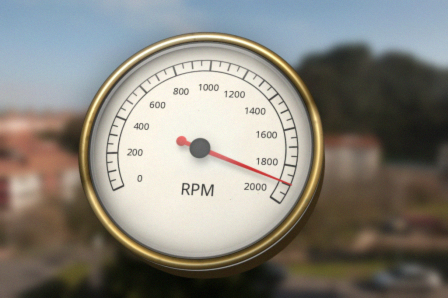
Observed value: **1900** rpm
